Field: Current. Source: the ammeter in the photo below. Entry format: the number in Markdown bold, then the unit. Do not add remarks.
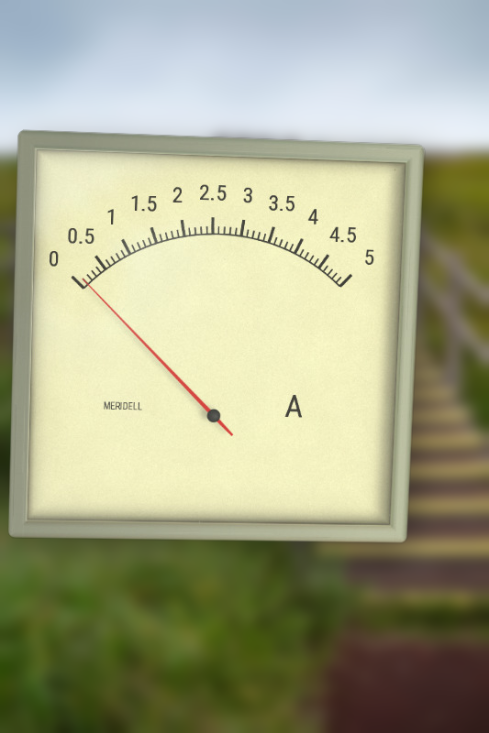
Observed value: **0.1** A
